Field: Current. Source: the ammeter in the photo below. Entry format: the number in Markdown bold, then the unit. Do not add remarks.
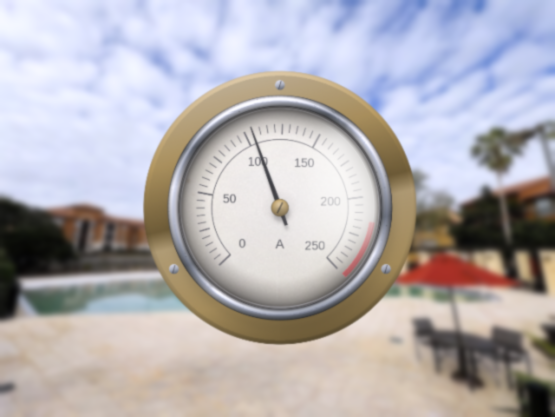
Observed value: **105** A
